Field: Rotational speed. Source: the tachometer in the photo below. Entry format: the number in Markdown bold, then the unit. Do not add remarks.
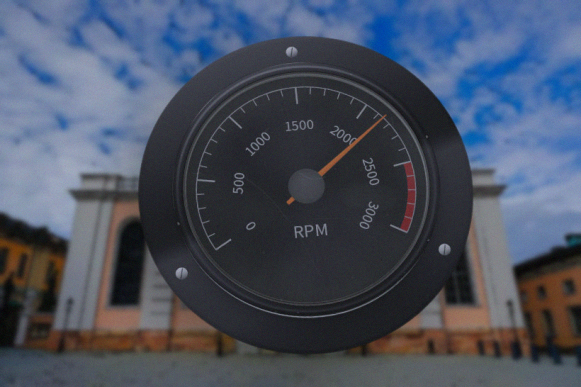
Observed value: **2150** rpm
